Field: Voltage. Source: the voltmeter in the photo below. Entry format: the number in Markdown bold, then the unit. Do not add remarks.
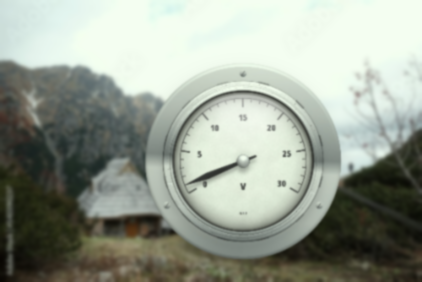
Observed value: **1** V
